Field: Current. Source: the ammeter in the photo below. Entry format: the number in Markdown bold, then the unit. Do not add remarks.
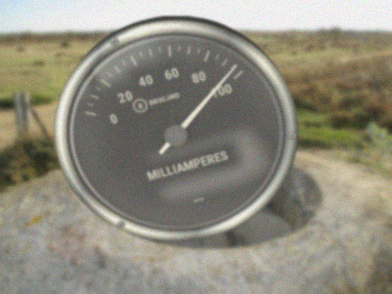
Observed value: **95** mA
